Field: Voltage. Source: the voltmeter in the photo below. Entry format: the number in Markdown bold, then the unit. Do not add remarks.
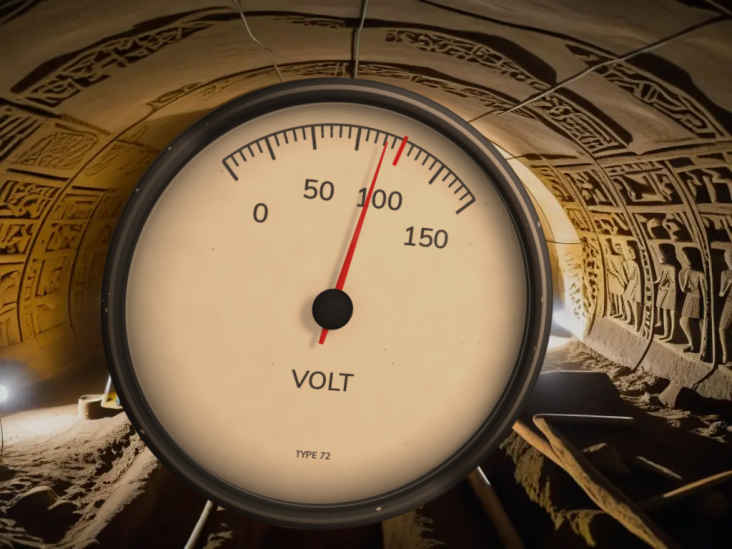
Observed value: **90** V
